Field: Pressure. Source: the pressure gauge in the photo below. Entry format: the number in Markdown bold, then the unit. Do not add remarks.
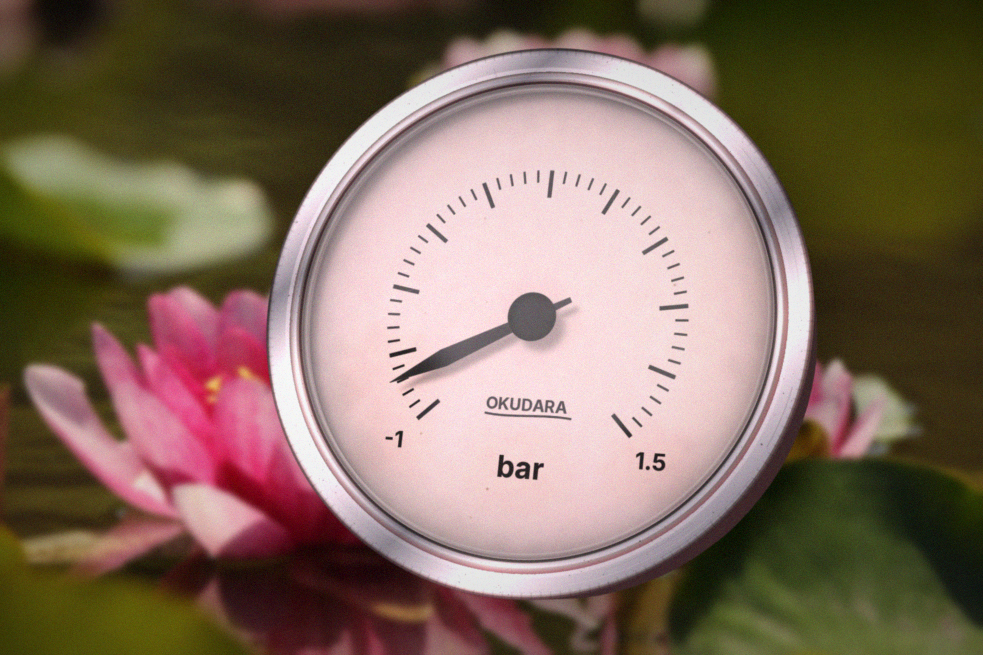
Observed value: **-0.85** bar
